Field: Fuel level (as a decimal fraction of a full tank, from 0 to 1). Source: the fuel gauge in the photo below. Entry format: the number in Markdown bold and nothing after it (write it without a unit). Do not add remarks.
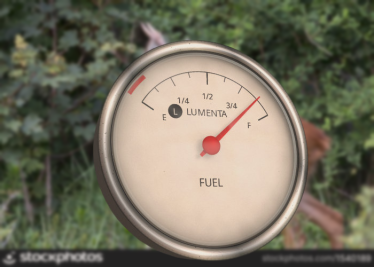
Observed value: **0.875**
